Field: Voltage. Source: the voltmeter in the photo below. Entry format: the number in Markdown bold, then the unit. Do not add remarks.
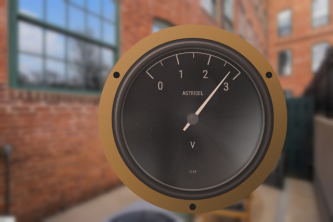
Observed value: **2.75** V
